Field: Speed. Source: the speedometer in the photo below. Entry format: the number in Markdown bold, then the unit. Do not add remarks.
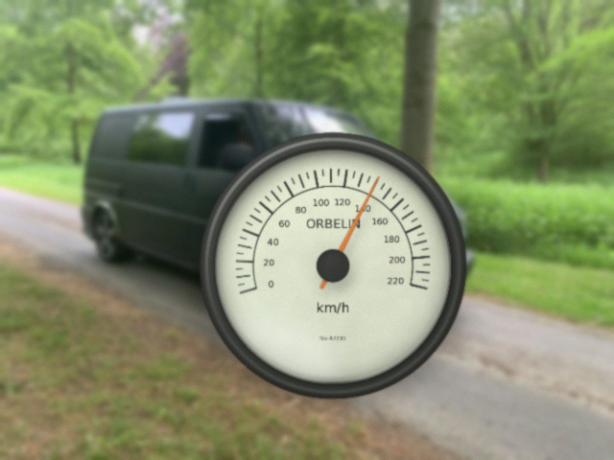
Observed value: **140** km/h
